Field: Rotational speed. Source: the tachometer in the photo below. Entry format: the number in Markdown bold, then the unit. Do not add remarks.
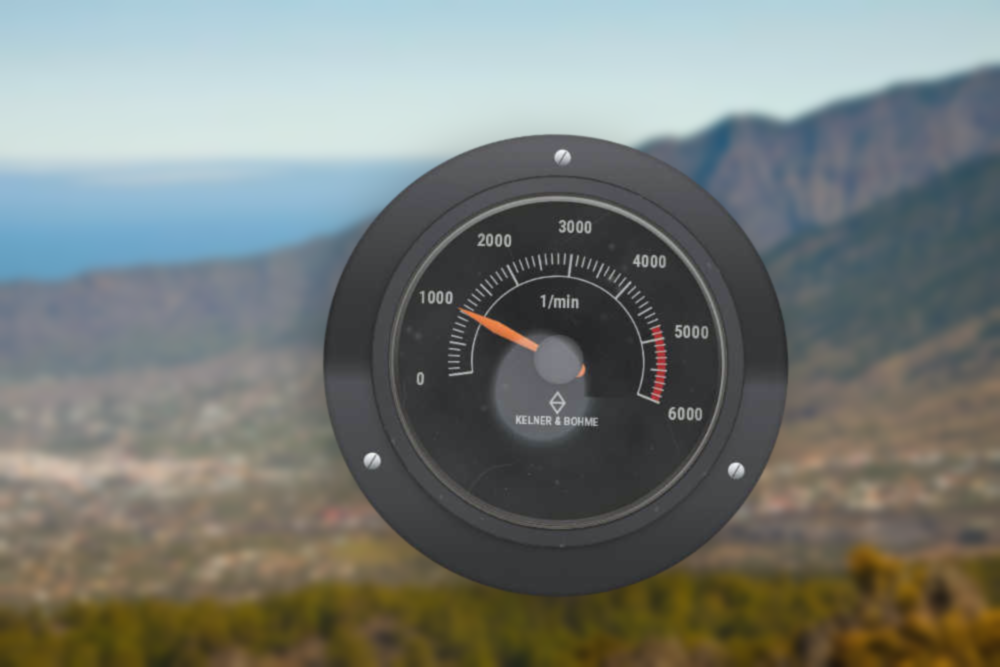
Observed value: **1000** rpm
